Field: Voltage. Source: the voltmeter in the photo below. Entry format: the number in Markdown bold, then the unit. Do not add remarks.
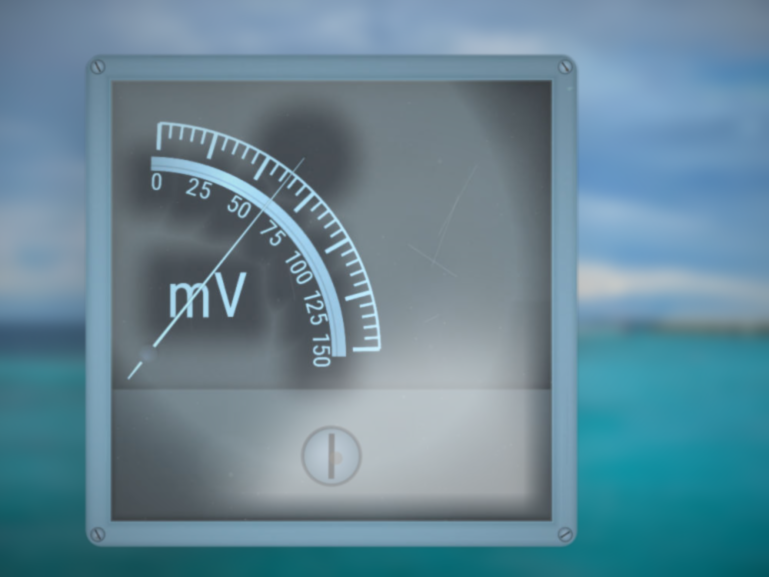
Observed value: **62.5** mV
